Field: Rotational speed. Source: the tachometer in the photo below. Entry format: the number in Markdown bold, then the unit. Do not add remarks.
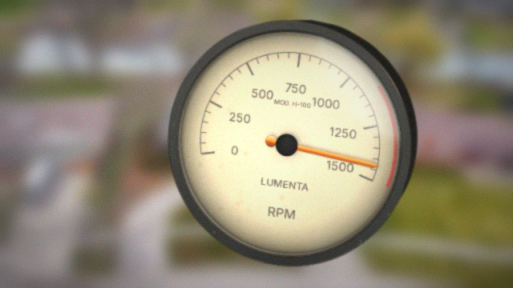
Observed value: **1425** rpm
